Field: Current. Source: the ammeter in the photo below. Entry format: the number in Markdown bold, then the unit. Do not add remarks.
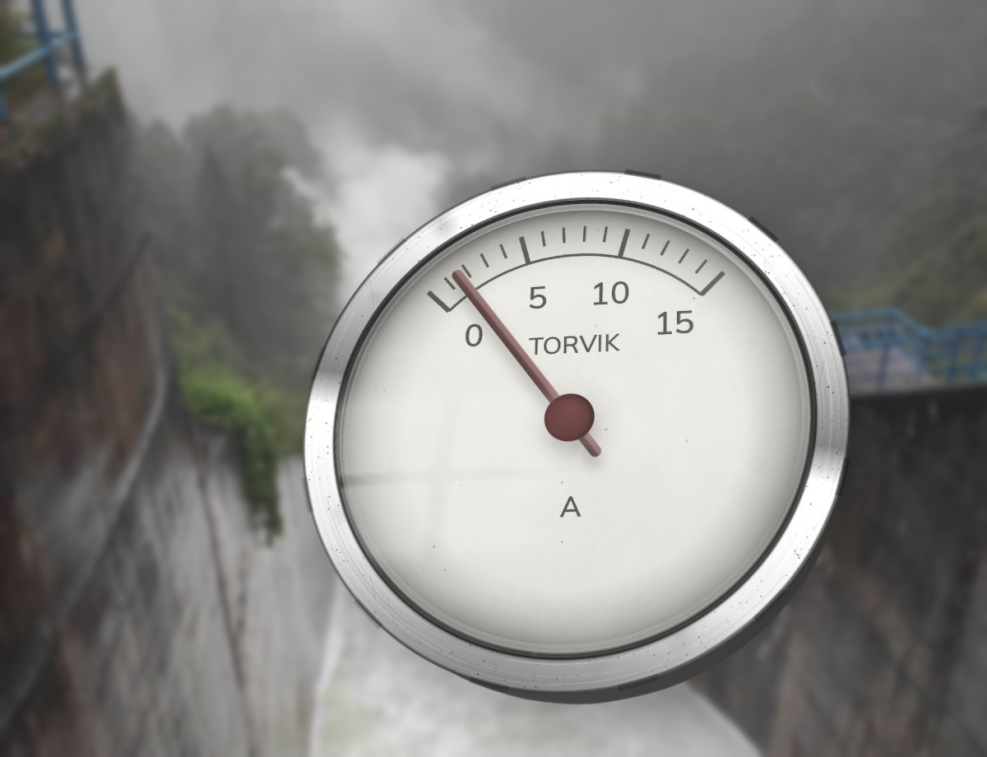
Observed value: **1.5** A
